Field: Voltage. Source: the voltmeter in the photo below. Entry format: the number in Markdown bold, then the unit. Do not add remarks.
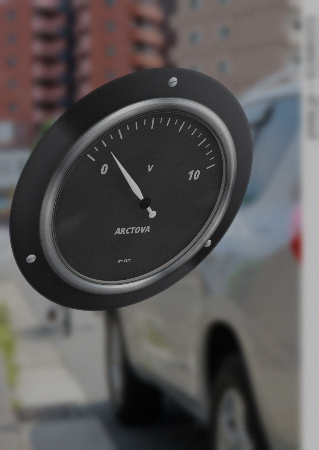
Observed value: **1** V
